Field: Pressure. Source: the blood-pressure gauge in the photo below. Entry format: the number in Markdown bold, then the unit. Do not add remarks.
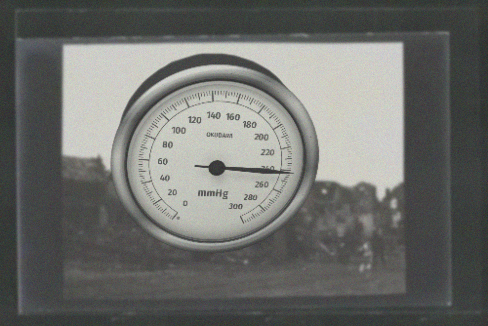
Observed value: **240** mmHg
